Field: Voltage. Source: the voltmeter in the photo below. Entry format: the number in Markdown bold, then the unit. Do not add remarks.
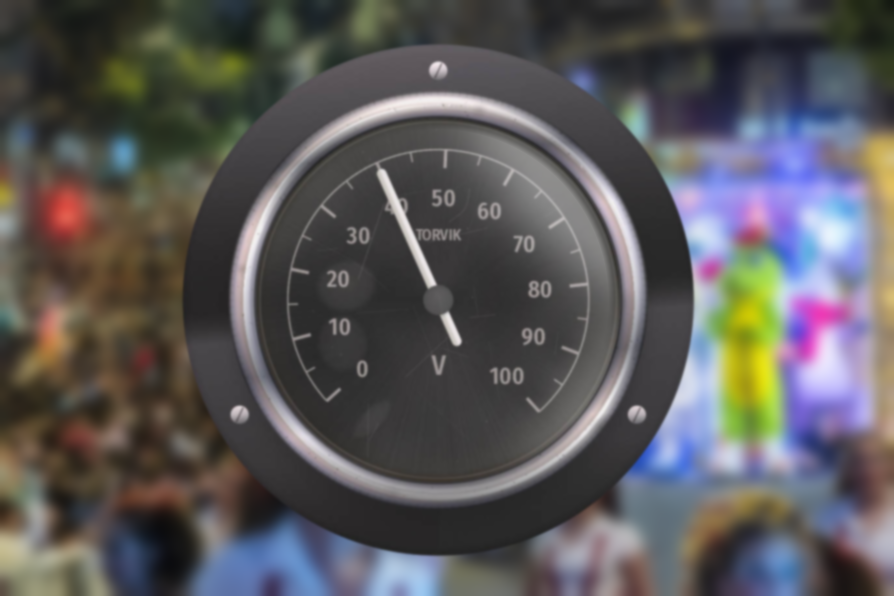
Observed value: **40** V
